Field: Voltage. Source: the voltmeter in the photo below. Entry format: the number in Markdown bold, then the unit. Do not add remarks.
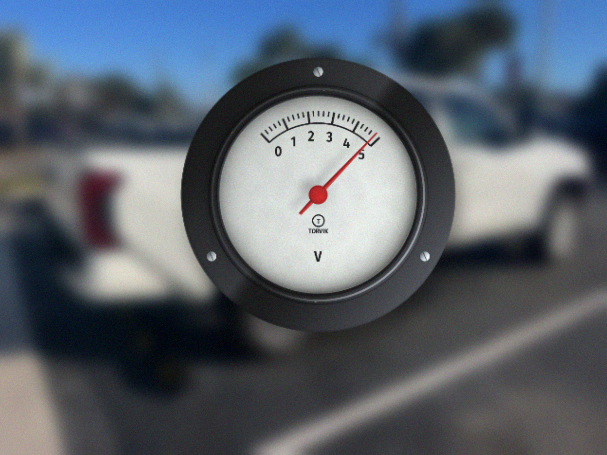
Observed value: **4.8** V
